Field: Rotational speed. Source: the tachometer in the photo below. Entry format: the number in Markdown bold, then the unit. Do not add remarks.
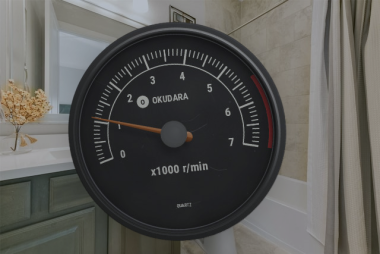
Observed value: **1100** rpm
